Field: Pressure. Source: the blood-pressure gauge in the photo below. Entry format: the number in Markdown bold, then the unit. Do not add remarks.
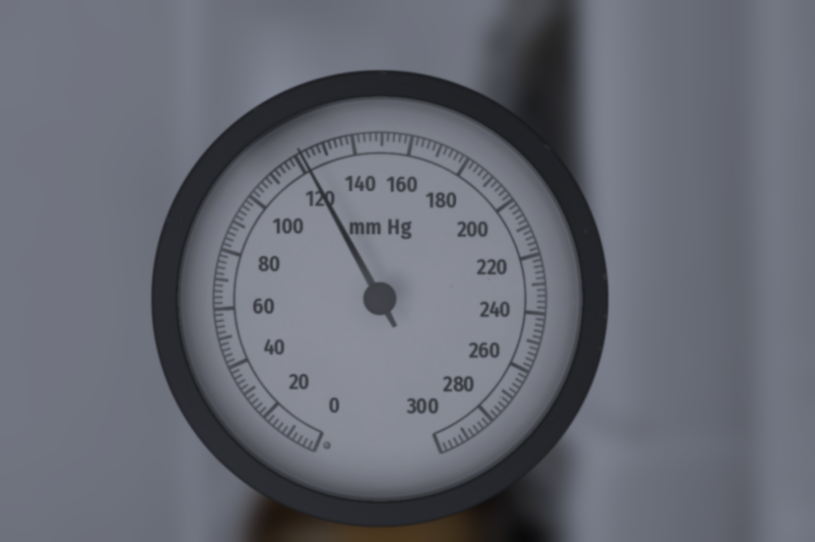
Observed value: **122** mmHg
